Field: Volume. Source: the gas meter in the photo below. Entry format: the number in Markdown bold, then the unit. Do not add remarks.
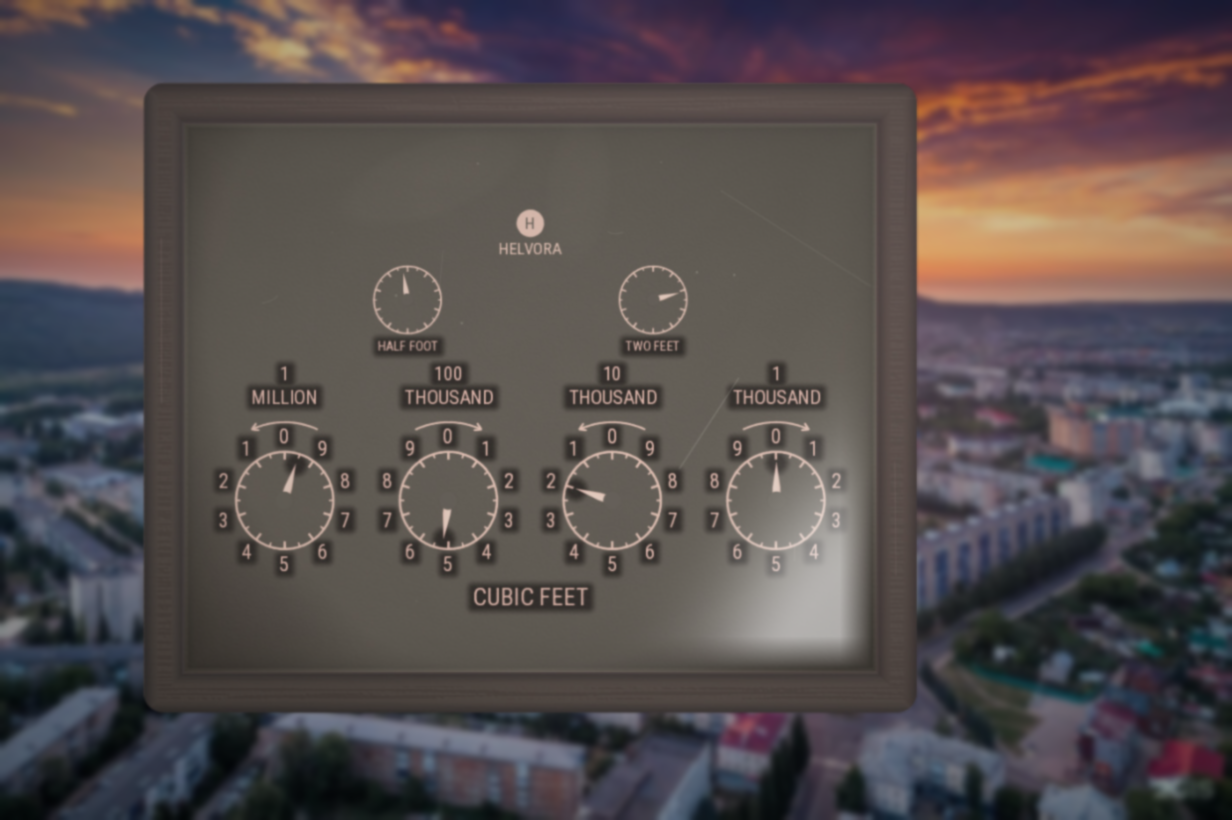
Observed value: **952000** ft³
